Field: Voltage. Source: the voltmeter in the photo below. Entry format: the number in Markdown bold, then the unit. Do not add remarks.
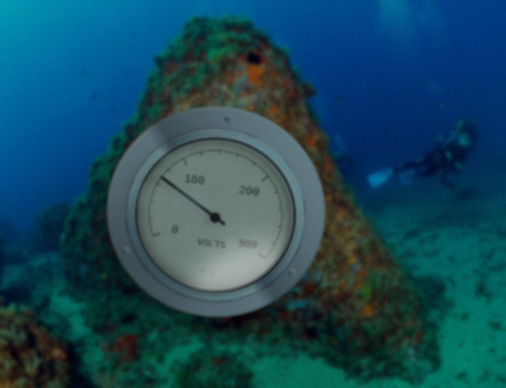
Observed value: **70** V
